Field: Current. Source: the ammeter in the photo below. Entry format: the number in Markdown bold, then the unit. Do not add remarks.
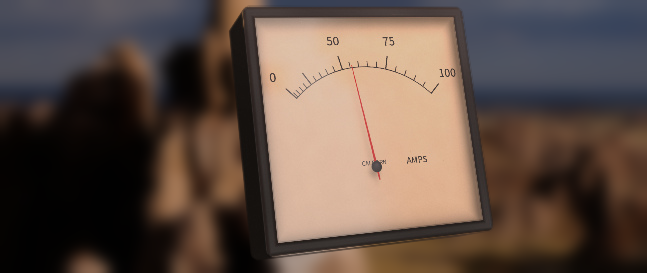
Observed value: **55** A
